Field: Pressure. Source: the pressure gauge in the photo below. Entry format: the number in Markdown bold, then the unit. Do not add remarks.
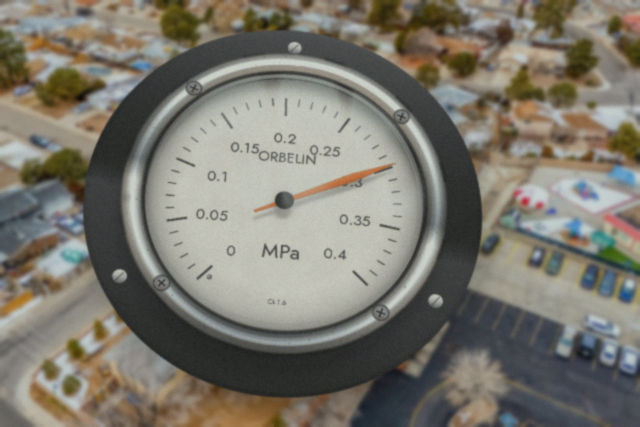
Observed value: **0.3** MPa
